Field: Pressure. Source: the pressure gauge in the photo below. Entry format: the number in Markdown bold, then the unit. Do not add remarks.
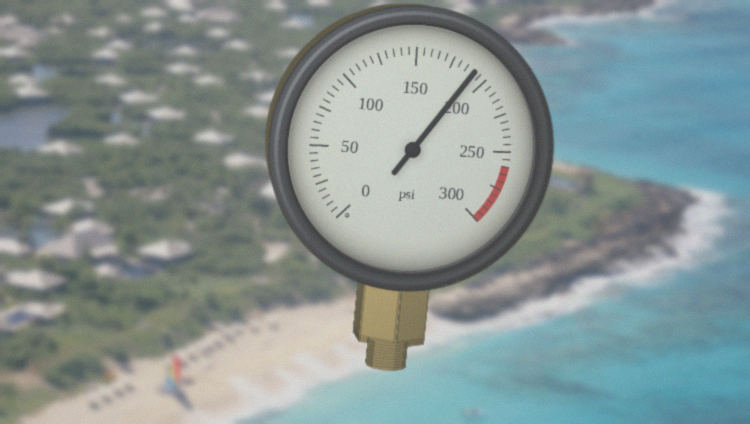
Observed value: **190** psi
